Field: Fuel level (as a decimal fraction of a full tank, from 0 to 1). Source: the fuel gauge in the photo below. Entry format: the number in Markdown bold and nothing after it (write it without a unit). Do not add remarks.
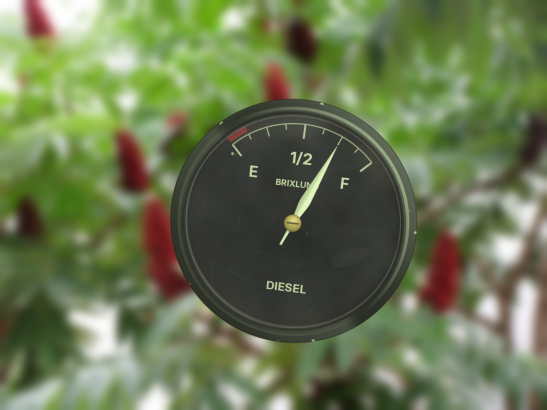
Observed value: **0.75**
